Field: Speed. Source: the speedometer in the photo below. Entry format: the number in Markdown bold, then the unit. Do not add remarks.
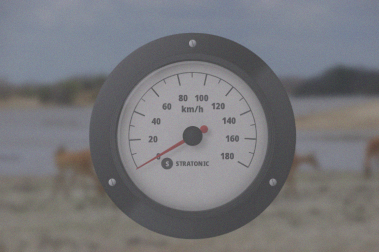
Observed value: **0** km/h
